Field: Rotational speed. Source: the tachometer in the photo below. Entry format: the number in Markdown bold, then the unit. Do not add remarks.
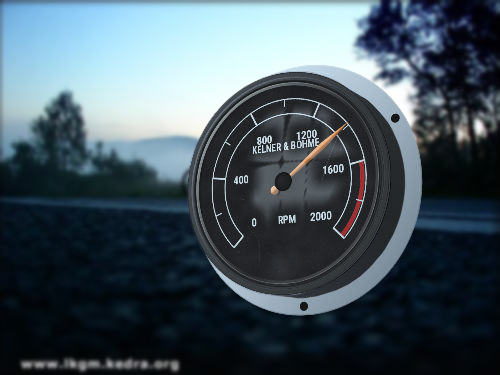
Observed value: **1400** rpm
